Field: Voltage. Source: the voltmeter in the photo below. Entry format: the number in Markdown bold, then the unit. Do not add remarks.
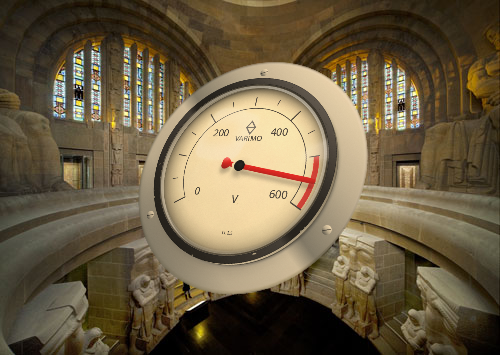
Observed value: **550** V
